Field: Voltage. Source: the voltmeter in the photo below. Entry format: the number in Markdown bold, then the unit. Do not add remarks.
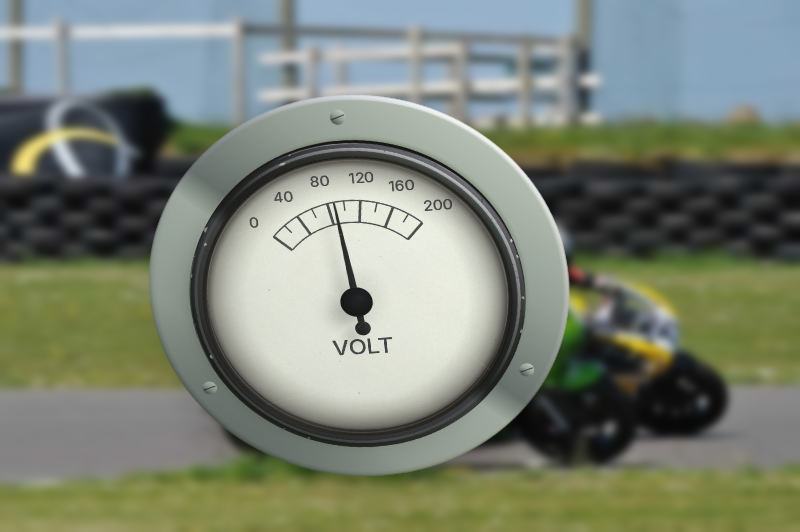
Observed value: **90** V
